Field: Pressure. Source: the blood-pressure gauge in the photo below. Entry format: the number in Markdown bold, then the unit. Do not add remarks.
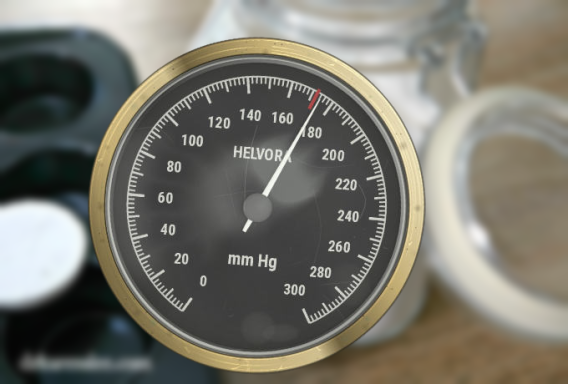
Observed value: **174** mmHg
